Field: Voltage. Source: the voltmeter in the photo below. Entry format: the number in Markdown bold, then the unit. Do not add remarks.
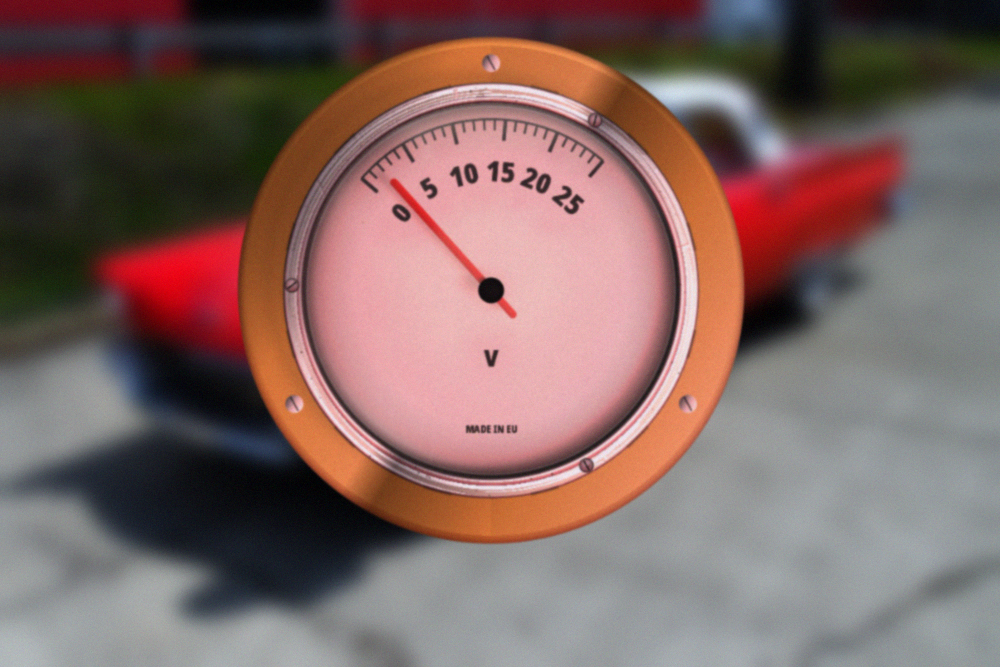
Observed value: **2** V
